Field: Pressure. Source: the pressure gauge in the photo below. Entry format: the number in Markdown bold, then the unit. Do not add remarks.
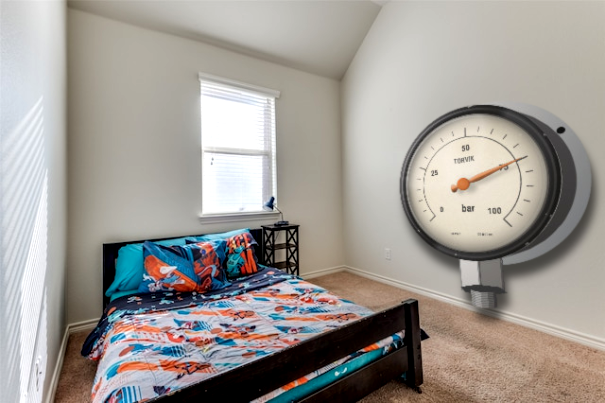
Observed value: **75** bar
